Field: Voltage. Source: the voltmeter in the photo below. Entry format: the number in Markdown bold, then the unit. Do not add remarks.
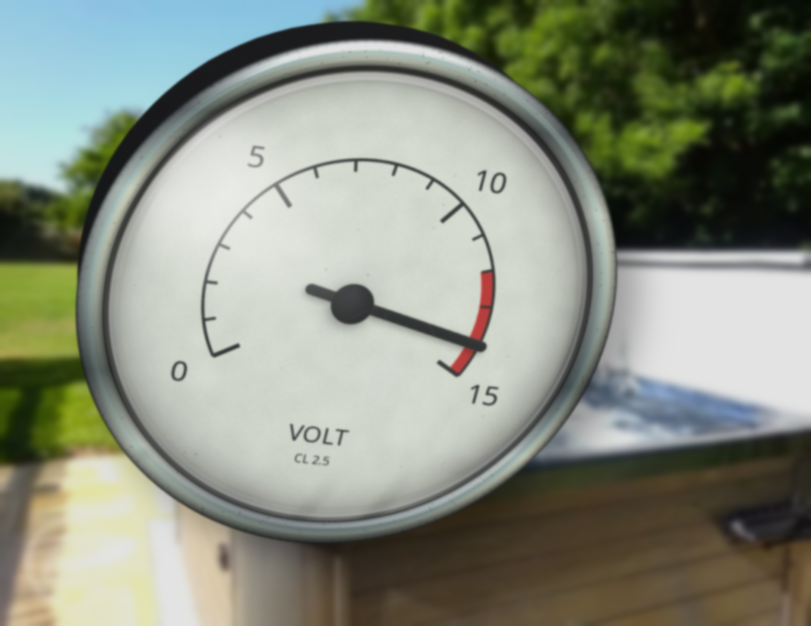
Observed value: **14** V
